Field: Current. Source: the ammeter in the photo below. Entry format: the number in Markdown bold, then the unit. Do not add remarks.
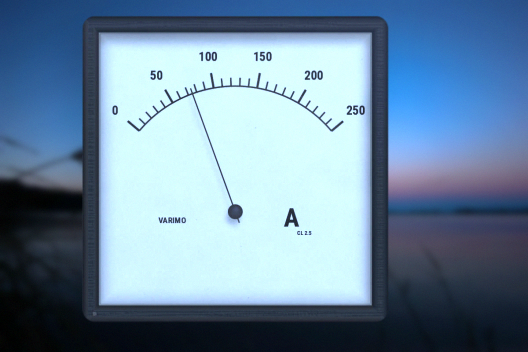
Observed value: **75** A
